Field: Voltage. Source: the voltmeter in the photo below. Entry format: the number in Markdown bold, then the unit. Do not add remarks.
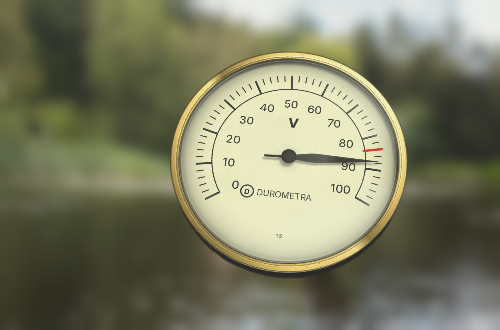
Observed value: **88** V
